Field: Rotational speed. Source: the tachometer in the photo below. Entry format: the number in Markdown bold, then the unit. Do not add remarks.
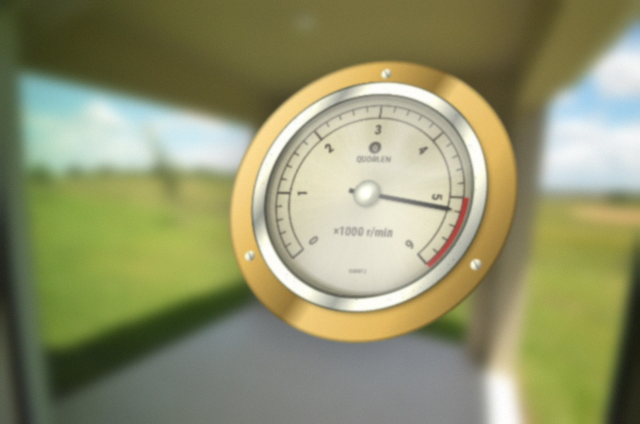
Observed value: **5200** rpm
